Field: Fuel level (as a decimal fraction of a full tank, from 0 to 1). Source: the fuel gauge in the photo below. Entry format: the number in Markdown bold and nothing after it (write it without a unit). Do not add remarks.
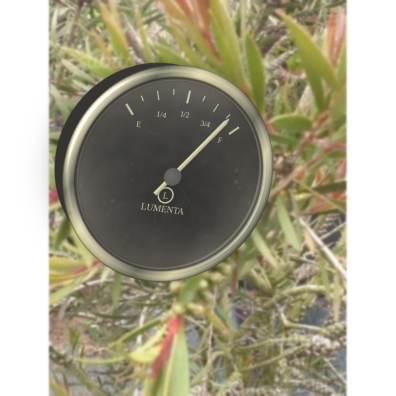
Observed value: **0.875**
